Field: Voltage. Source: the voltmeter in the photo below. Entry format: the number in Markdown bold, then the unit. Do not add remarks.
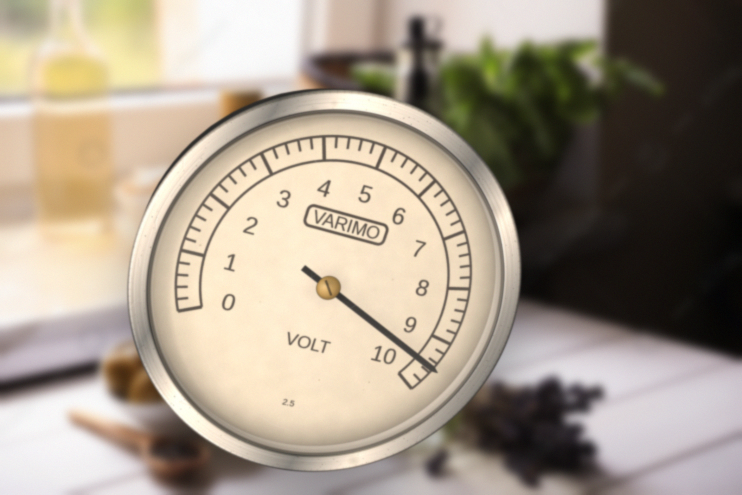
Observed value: **9.5** V
